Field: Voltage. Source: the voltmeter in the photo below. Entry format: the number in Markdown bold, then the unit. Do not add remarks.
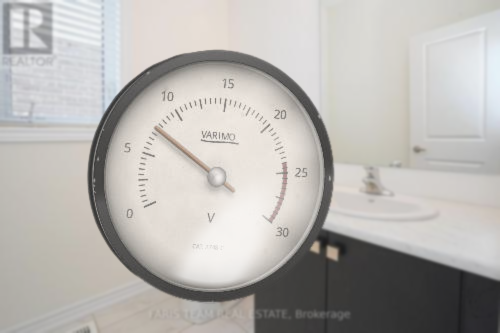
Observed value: **7.5** V
